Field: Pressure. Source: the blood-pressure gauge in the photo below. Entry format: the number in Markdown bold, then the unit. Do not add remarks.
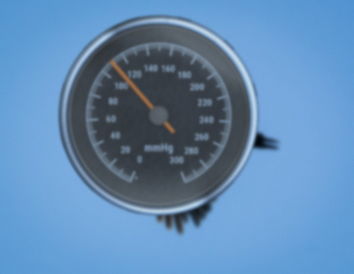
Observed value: **110** mmHg
